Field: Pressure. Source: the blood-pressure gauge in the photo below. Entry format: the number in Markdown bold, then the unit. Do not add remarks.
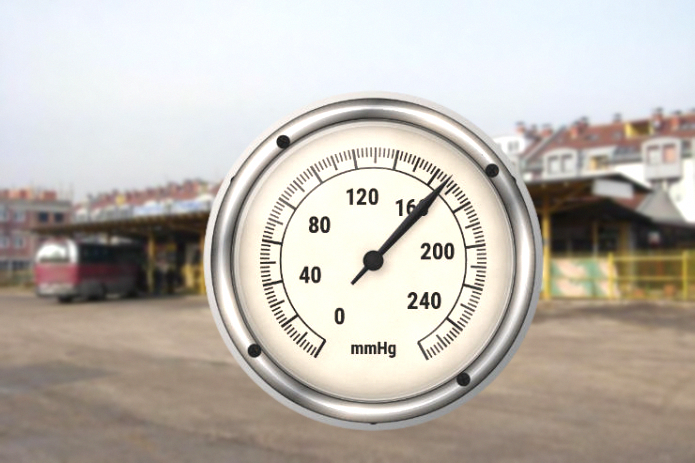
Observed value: **166** mmHg
